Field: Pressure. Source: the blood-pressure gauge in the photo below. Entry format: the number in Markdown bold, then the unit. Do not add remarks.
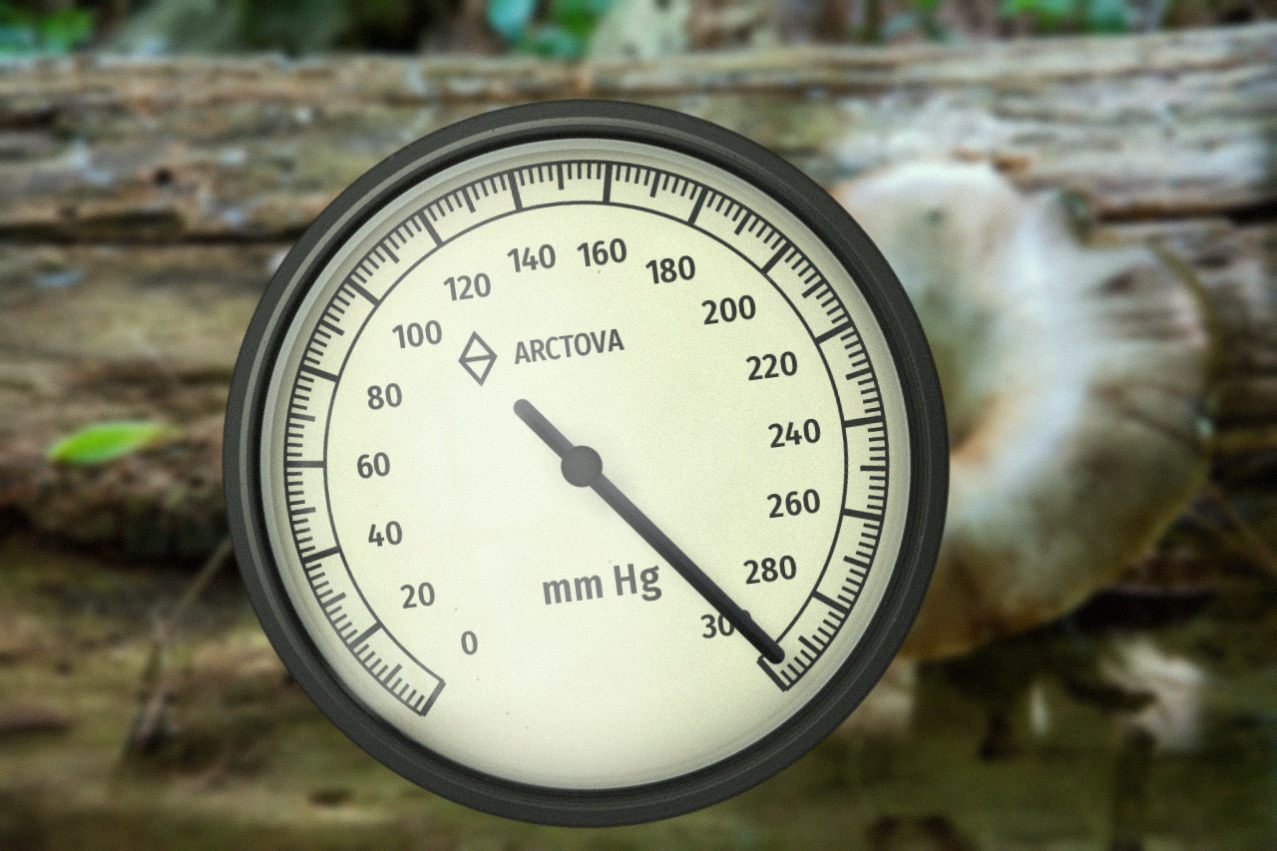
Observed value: **296** mmHg
